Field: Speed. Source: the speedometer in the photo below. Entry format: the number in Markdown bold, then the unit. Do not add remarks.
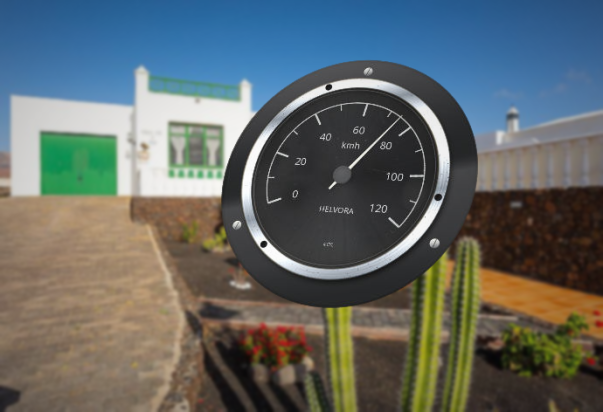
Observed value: **75** km/h
